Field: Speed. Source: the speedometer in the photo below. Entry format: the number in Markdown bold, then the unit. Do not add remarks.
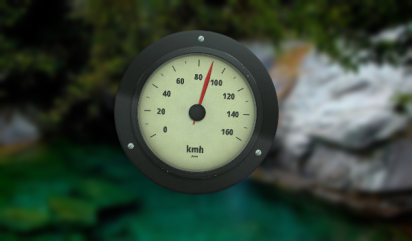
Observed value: **90** km/h
